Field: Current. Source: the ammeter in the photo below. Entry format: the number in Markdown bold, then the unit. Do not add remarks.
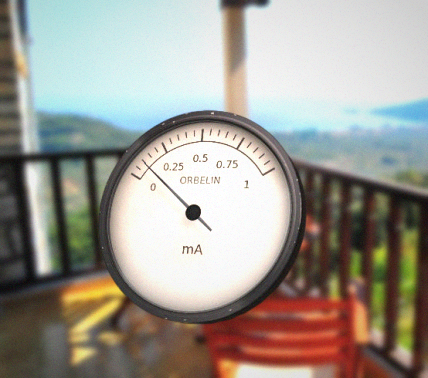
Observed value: **0.1** mA
